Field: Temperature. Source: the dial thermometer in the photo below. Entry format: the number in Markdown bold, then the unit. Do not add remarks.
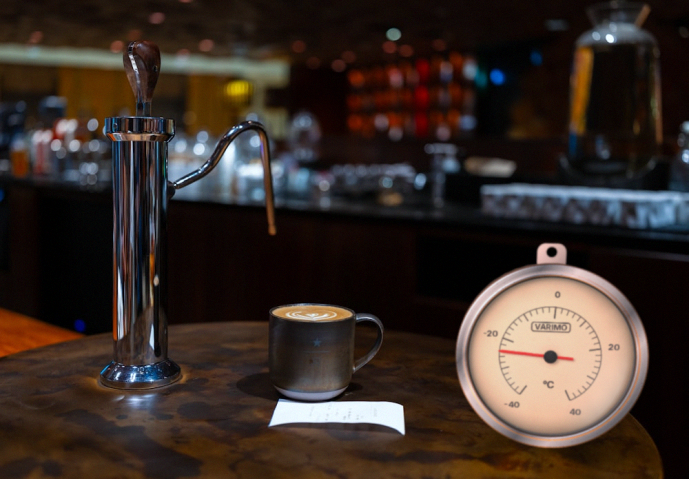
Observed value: **-24** °C
